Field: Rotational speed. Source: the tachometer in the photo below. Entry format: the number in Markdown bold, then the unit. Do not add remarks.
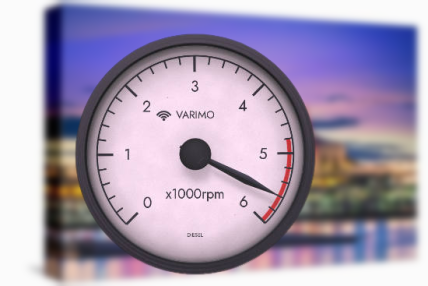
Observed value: **5600** rpm
